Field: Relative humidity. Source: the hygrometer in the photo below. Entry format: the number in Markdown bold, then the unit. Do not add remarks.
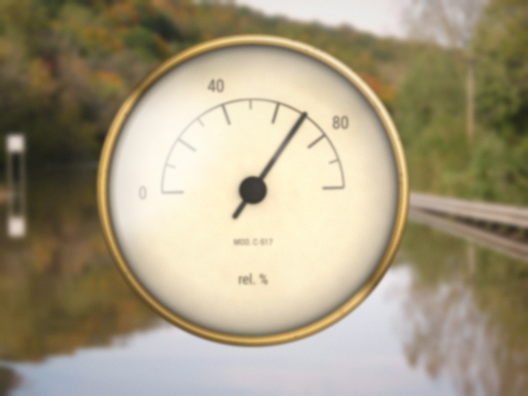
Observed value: **70** %
